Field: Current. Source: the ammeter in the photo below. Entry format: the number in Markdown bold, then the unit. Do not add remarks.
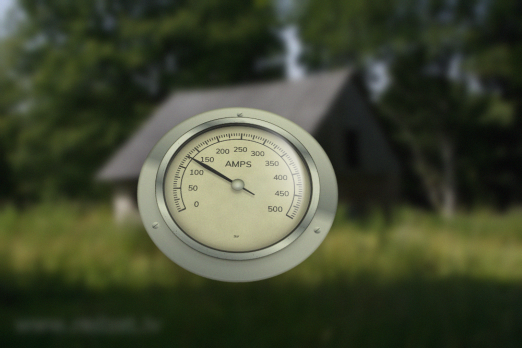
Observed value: **125** A
